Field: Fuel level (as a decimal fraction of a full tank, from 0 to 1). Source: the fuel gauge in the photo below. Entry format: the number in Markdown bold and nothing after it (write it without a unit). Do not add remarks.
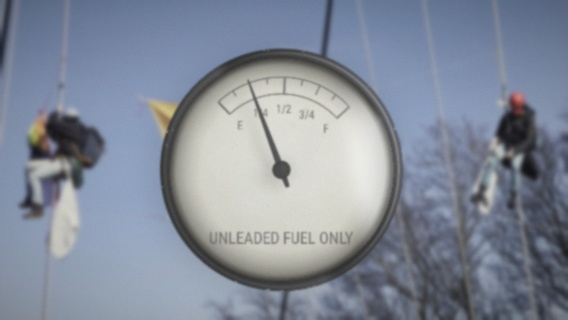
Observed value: **0.25**
